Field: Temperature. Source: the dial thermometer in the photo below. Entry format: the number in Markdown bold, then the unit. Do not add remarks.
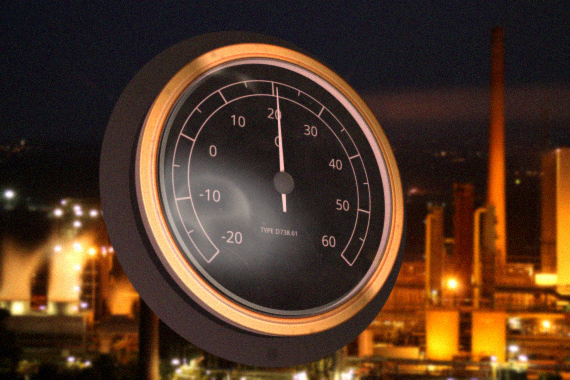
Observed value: **20** °C
